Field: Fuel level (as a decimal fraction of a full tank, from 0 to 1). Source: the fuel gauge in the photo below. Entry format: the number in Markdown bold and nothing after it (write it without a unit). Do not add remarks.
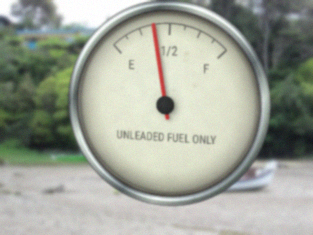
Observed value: **0.375**
